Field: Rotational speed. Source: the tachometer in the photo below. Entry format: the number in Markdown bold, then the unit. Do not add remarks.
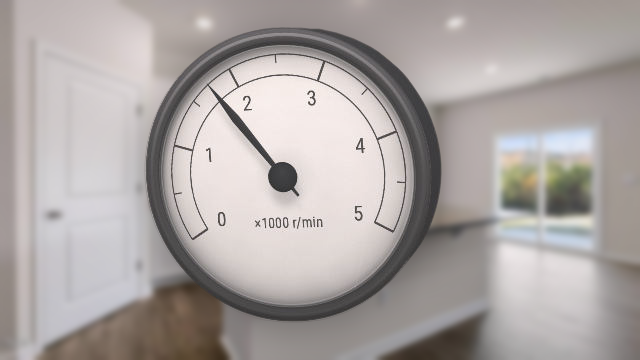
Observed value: **1750** rpm
